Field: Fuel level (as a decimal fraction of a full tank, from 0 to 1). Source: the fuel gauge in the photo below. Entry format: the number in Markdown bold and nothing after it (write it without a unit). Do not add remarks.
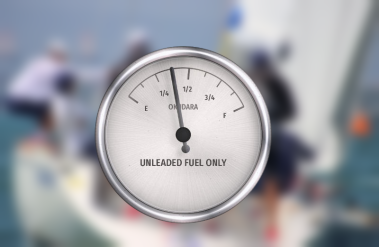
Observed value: **0.375**
